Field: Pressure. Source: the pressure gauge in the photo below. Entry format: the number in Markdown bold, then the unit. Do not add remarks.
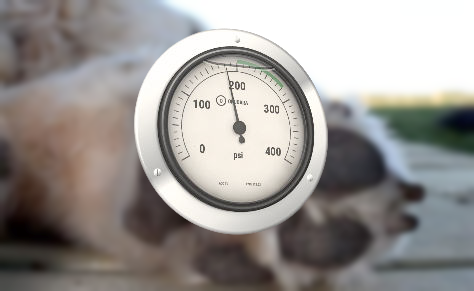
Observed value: **180** psi
